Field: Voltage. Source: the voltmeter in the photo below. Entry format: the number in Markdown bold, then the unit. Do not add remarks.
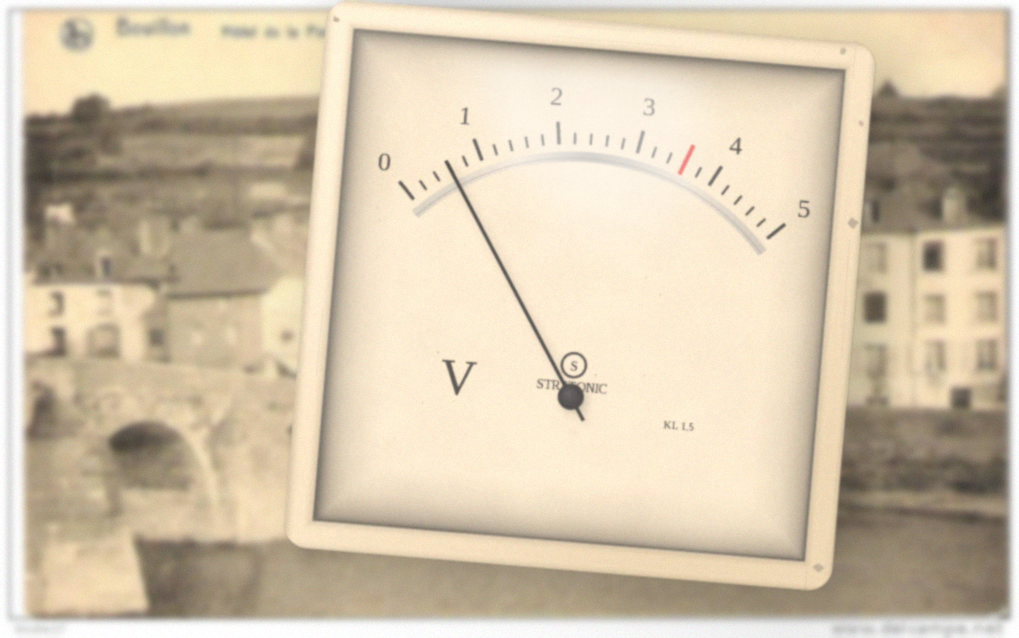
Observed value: **0.6** V
